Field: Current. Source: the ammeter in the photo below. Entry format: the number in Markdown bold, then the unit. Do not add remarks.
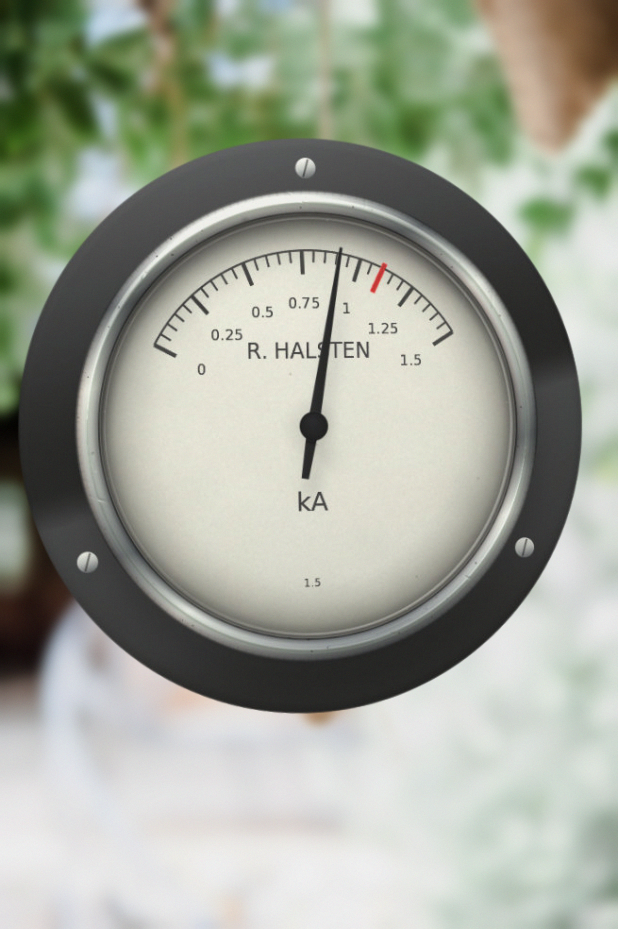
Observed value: **0.9** kA
